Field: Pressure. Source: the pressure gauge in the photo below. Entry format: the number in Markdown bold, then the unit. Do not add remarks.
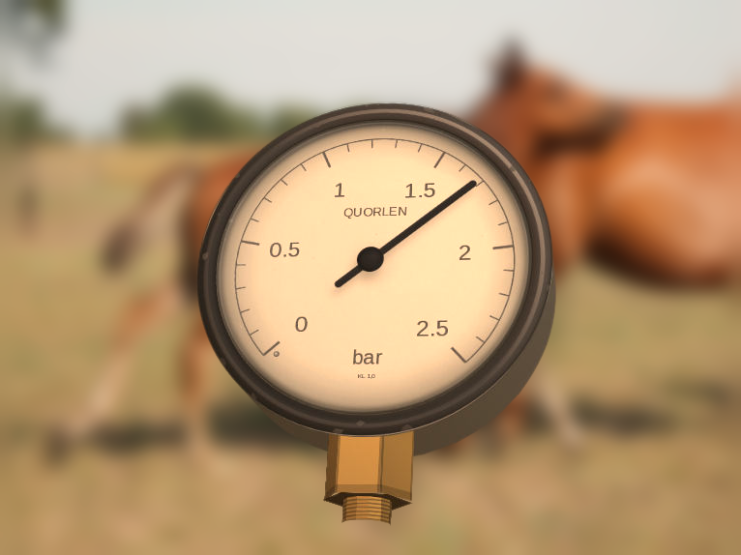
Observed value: **1.7** bar
